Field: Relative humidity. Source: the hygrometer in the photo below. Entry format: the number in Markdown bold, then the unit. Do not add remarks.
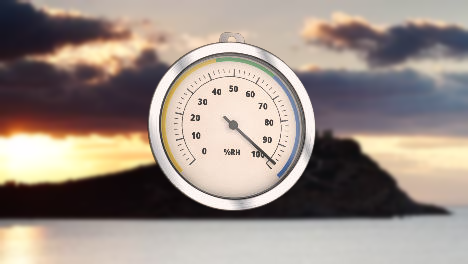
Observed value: **98** %
